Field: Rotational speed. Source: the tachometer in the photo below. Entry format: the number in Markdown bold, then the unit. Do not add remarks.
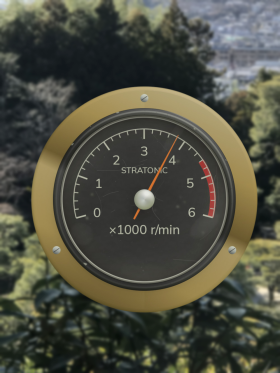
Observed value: **3800** rpm
